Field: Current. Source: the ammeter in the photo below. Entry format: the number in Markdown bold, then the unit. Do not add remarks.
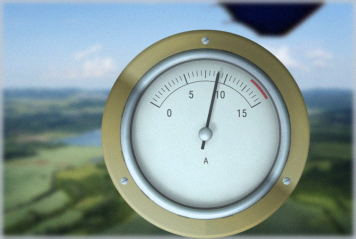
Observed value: **9** A
